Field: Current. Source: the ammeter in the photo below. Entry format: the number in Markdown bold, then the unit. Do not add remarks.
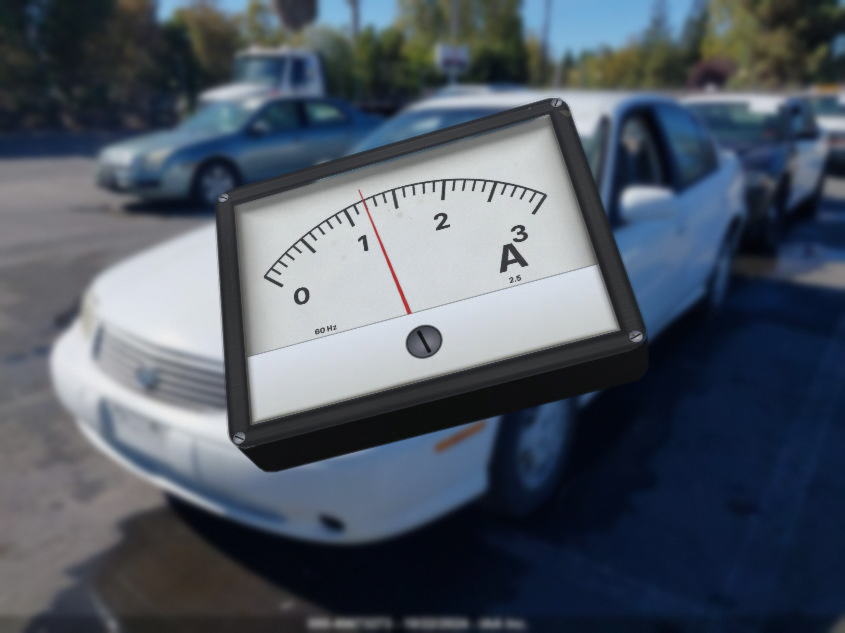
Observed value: **1.2** A
